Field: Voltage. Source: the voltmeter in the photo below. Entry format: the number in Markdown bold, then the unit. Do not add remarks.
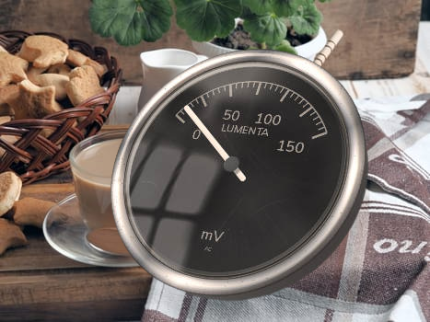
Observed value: **10** mV
